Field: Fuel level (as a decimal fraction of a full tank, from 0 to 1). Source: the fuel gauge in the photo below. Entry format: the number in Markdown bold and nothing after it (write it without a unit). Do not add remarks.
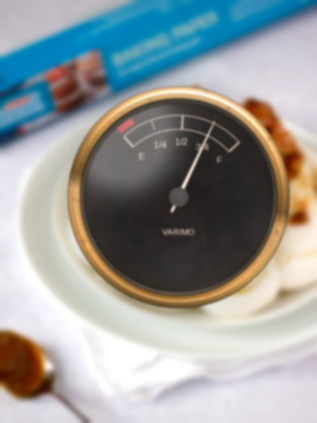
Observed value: **0.75**
